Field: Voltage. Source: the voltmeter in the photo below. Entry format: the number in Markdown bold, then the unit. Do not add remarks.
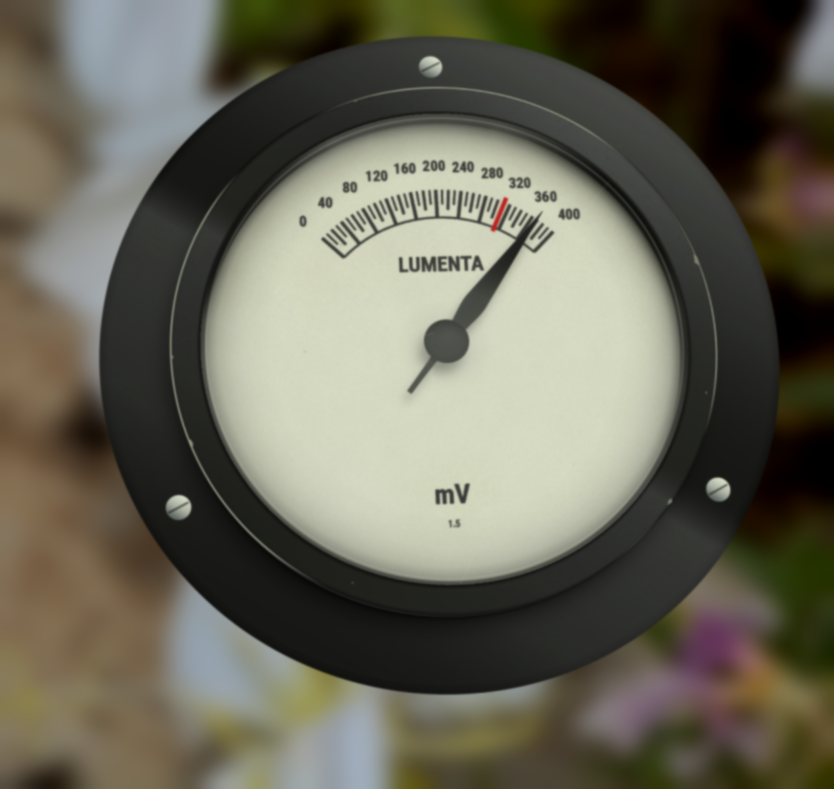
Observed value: **370** mV
